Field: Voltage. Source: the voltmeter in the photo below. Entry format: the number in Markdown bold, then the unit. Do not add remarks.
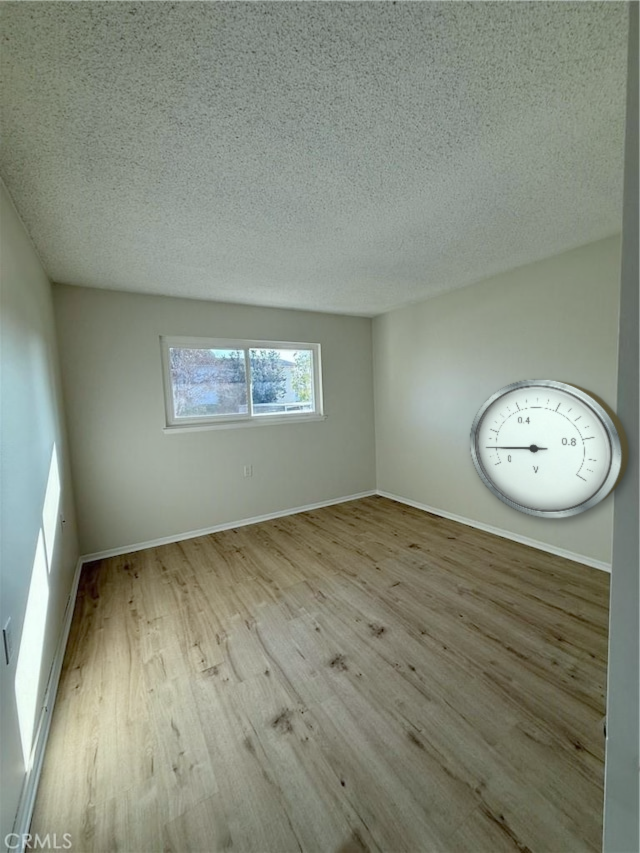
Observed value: **0.1** V
